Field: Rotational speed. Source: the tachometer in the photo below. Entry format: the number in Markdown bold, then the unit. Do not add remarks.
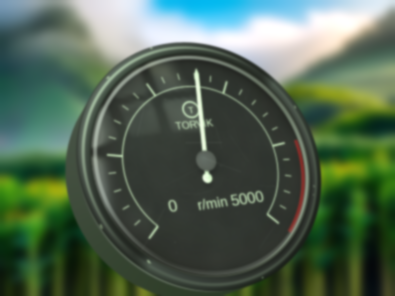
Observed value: **2600** rpm
